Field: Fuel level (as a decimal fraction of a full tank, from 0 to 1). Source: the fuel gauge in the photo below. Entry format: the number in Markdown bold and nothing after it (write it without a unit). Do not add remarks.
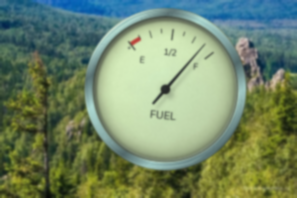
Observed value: **0.875**
